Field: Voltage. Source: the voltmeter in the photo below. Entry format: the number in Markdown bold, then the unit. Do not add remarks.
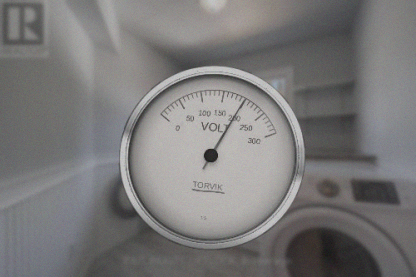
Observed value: **200** V
